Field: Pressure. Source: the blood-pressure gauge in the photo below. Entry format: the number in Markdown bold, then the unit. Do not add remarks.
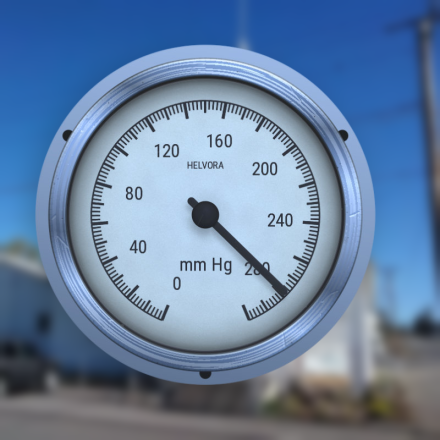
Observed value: **278** mmHg
